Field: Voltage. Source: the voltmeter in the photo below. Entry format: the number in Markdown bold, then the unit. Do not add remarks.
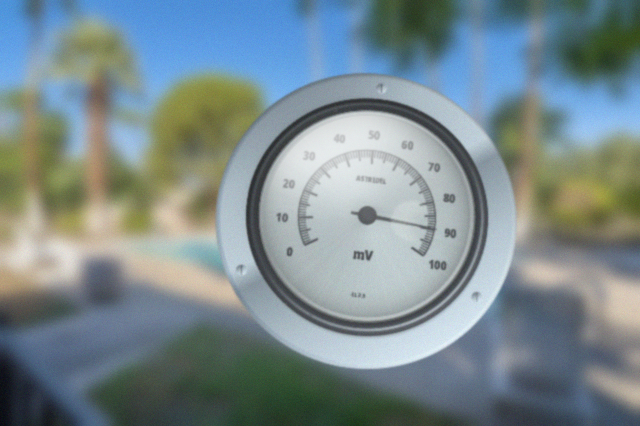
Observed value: **90** mV
